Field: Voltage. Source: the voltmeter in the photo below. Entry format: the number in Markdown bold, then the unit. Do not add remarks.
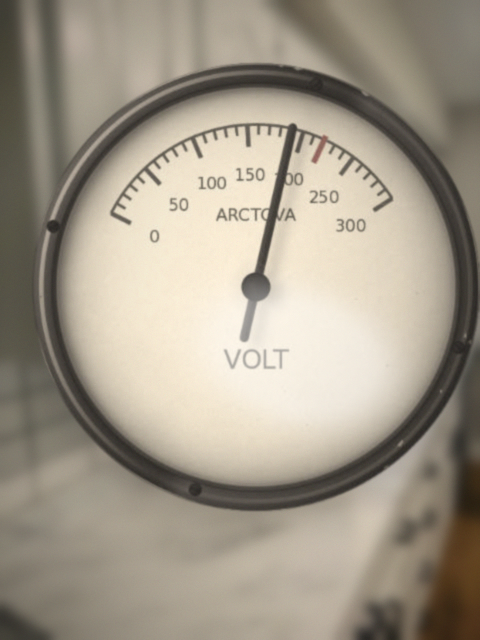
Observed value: **190** V
